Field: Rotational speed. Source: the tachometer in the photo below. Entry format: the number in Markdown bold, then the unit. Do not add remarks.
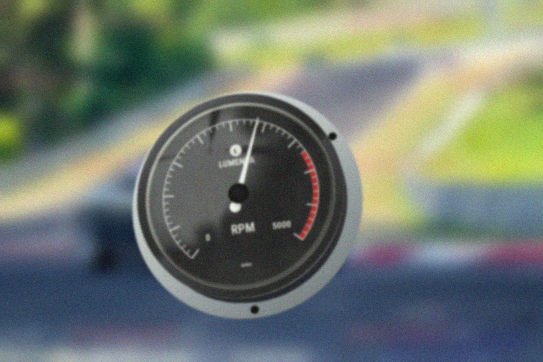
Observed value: **2900** rpm
